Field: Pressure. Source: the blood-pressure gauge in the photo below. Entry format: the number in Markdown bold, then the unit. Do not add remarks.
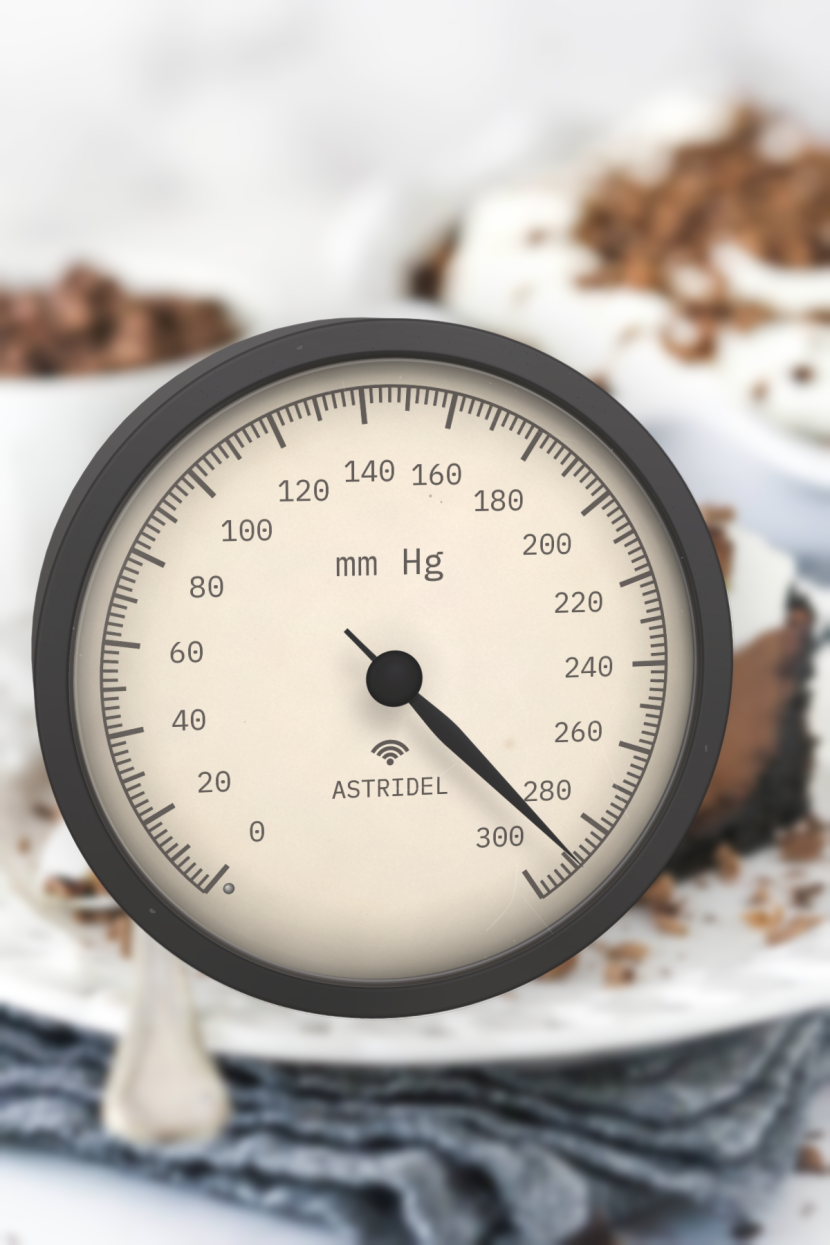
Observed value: **289** mmHg
